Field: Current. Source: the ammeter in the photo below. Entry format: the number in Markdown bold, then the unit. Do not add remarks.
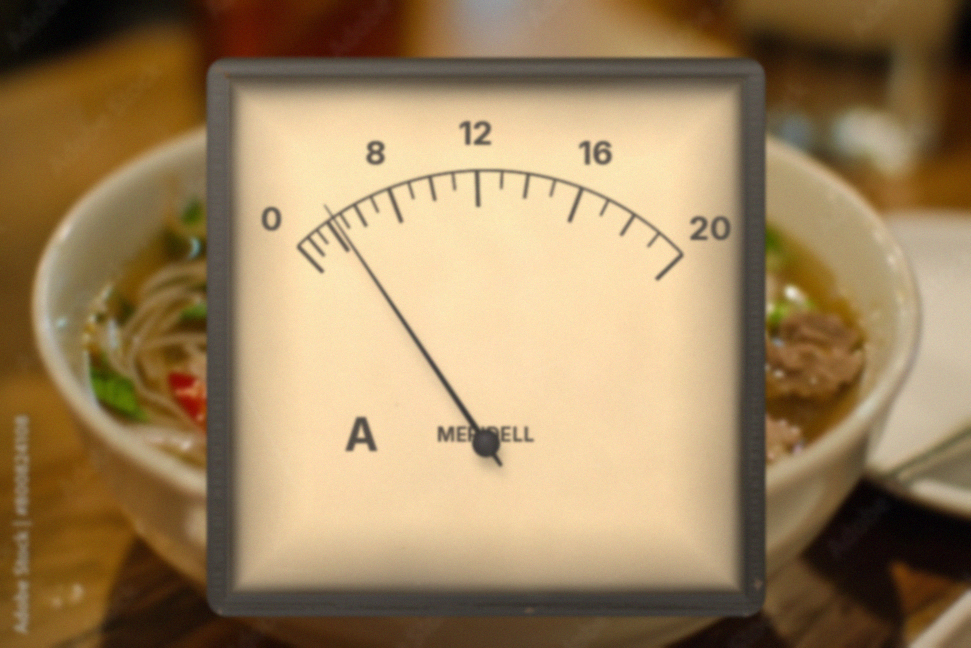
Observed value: **4.5** A
